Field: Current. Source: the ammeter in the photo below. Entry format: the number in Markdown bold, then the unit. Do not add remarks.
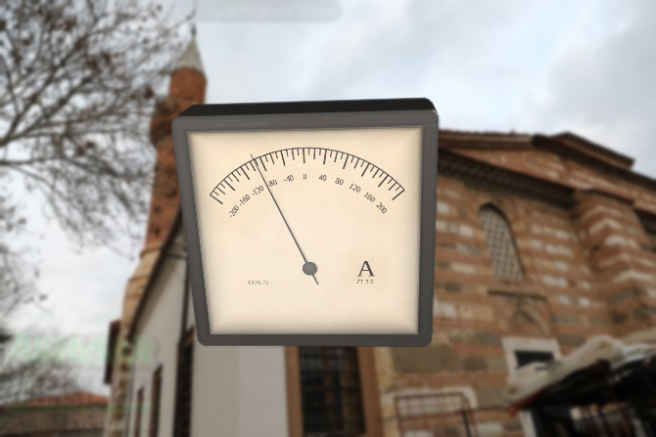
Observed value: **-90** A
